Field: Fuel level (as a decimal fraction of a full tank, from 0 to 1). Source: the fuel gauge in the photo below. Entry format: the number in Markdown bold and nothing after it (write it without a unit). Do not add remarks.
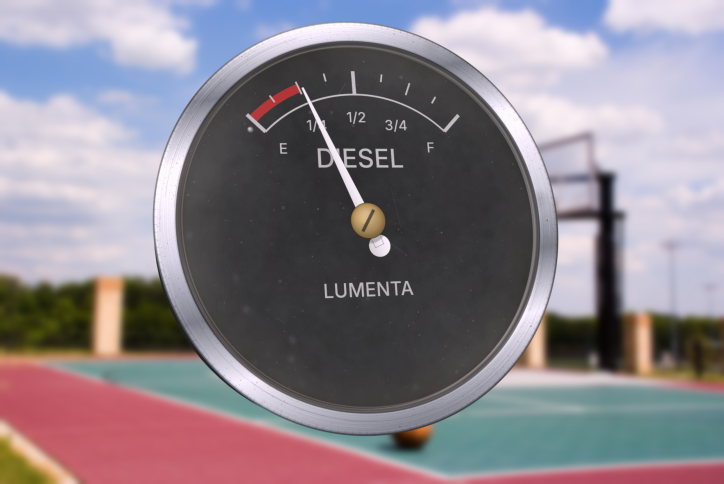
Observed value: **0.25**
